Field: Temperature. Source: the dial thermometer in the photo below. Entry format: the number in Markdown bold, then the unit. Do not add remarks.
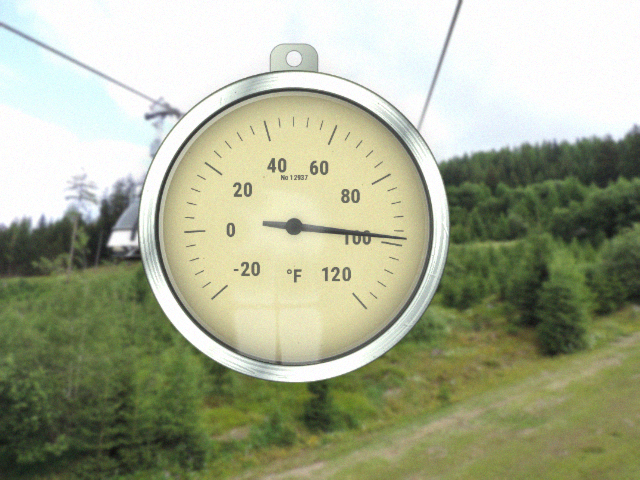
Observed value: **98** °F
